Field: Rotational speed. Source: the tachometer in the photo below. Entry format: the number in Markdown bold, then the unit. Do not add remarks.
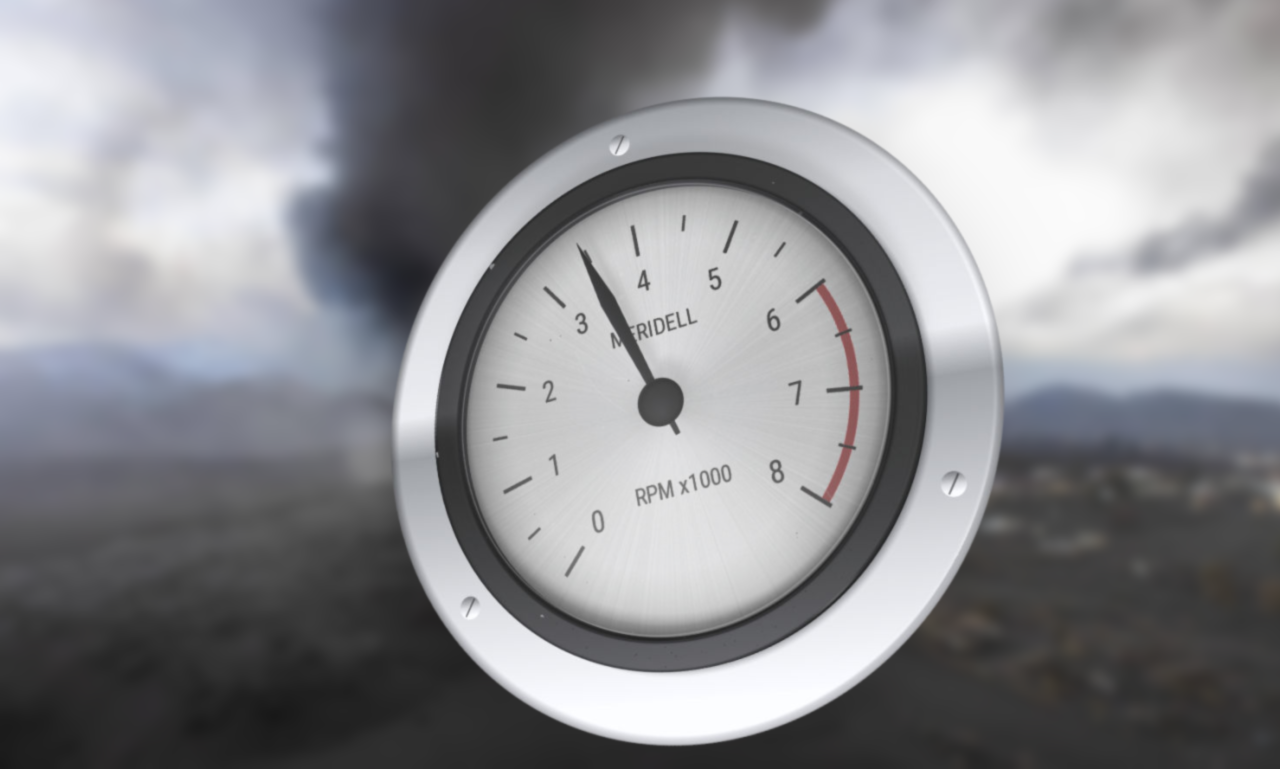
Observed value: **3500** rpm
